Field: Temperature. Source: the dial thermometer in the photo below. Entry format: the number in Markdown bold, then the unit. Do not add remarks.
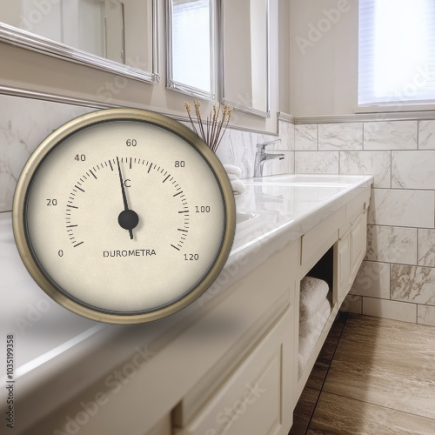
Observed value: **54** °C
